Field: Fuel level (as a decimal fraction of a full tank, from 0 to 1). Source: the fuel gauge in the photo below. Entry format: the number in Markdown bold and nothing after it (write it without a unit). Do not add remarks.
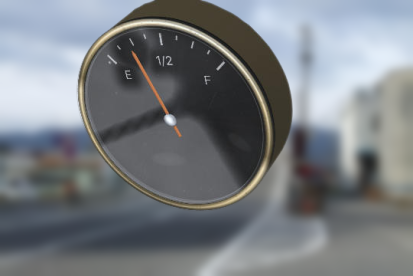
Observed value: **0.25**
